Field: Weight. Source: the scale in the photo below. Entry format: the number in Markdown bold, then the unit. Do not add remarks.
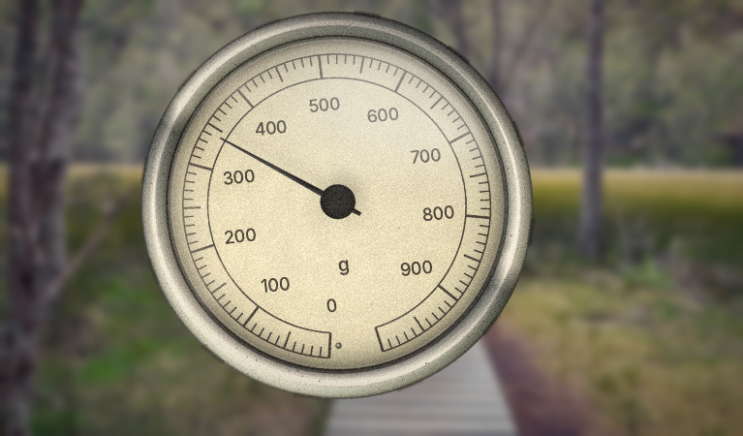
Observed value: **340** g
